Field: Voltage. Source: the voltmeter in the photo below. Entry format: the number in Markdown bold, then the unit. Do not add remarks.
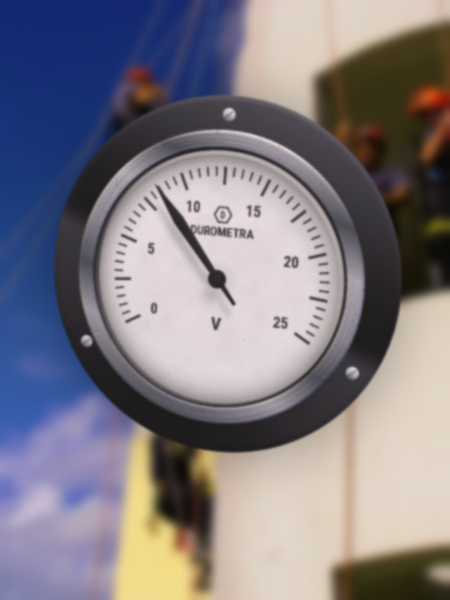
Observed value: **8.5** V
